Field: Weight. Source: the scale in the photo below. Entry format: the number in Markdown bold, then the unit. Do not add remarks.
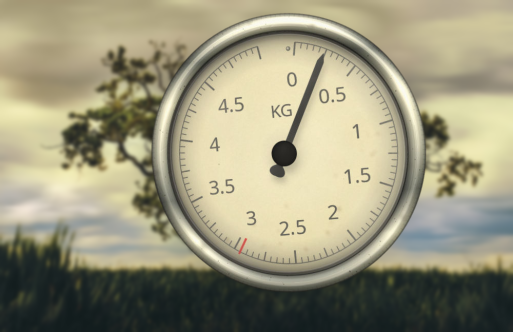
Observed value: **0.25** kg
